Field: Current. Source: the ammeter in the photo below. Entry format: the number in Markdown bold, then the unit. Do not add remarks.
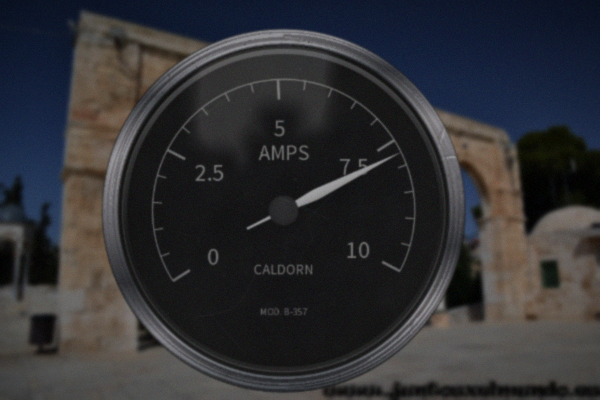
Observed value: **7.75** A
